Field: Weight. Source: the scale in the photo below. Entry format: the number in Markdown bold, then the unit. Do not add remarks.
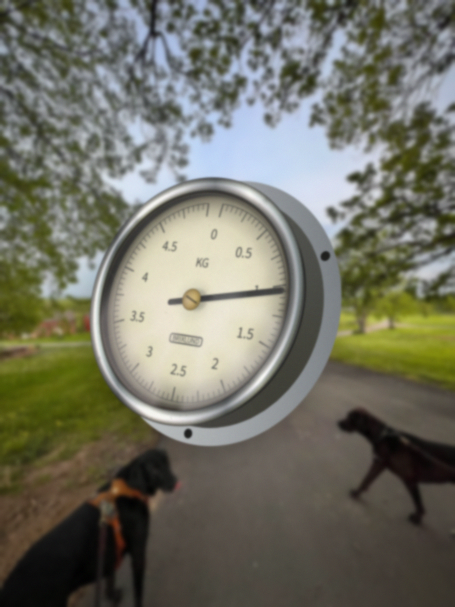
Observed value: **1.05** kg
